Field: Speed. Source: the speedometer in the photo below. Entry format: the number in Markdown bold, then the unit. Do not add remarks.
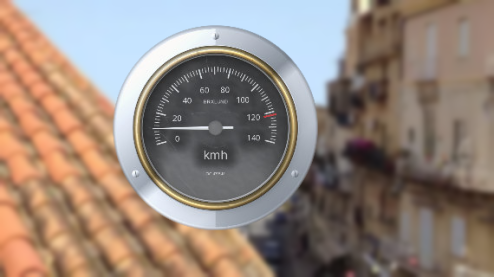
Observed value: **10** km/h
